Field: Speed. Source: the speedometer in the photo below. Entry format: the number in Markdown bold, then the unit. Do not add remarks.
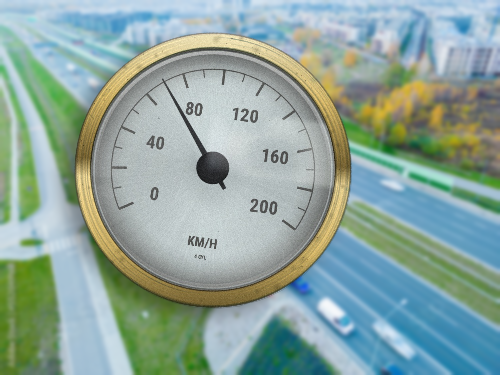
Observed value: **70** km/h
